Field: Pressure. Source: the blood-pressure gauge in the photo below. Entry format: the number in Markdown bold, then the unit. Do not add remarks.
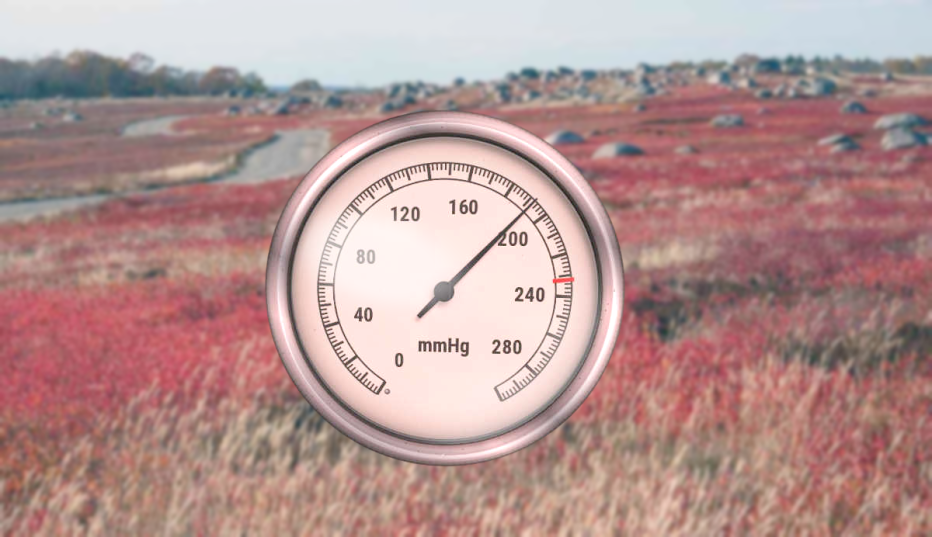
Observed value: **192** mmHg
